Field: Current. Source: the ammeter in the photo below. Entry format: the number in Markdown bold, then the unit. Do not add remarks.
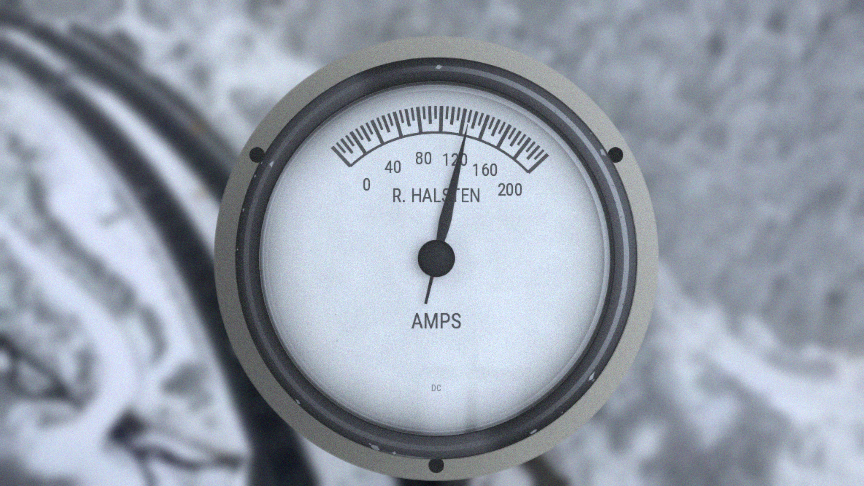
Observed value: **125** A
